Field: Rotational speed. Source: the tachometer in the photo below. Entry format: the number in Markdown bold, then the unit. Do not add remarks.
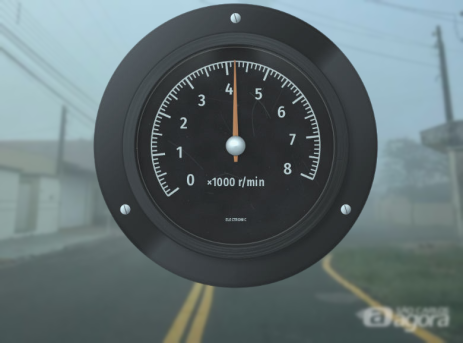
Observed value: **4200** rpm
